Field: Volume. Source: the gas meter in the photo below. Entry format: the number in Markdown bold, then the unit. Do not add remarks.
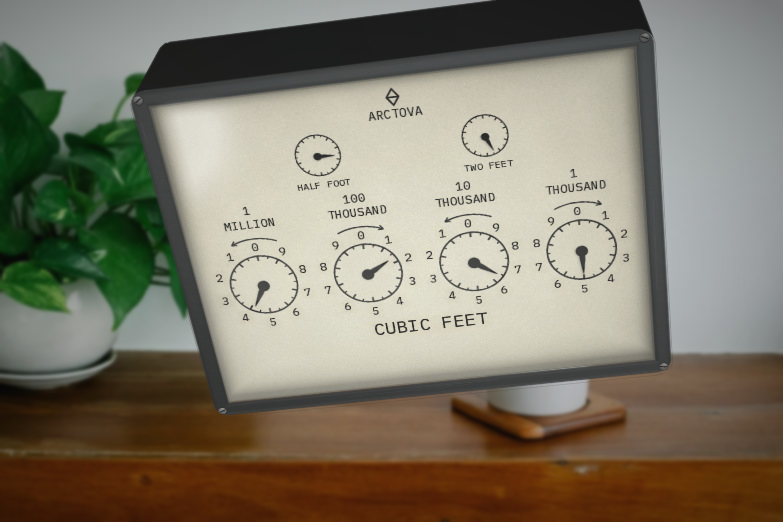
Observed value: **416500** ft³
